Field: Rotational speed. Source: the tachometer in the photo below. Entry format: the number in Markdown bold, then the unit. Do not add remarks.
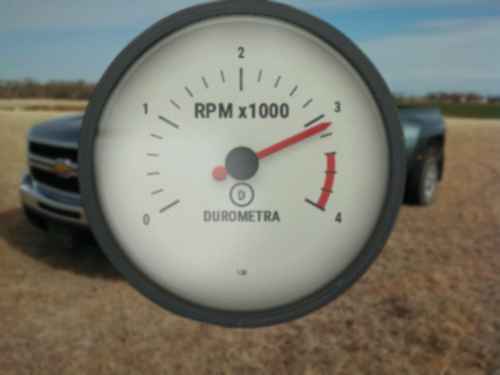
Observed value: **3100** rpm
